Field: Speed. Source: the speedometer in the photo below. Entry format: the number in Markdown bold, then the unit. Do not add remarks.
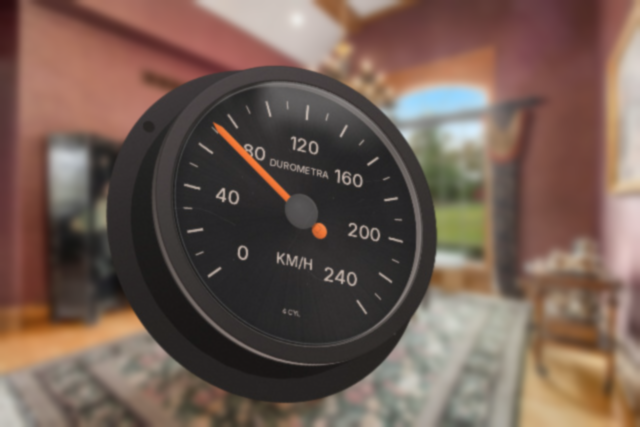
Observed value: **70** km/h
